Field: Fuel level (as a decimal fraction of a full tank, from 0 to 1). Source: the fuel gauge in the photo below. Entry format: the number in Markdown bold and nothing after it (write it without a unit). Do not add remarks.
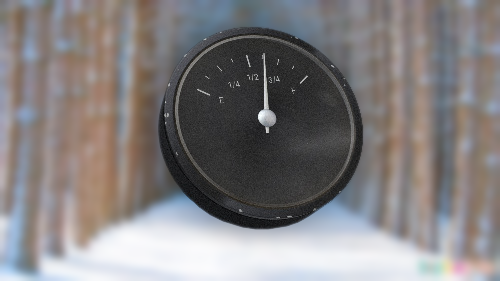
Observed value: **0.625**
